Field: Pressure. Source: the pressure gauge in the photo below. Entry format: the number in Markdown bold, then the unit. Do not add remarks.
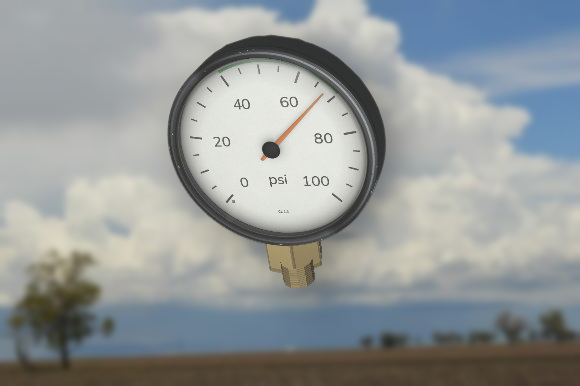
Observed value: **67.5** psi
